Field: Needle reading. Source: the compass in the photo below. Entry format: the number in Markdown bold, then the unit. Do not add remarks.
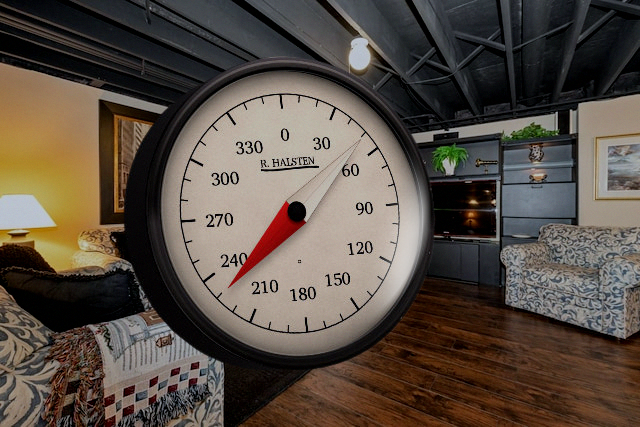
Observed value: **230** °
